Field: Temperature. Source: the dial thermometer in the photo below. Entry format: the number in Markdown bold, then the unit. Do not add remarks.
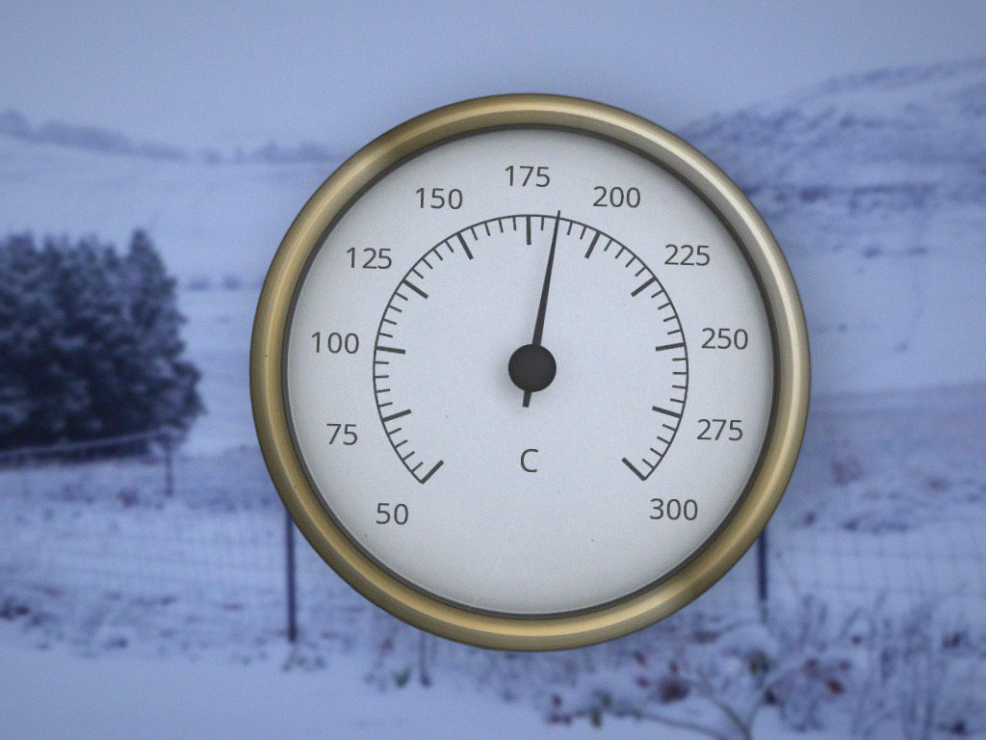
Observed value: **185** °C
